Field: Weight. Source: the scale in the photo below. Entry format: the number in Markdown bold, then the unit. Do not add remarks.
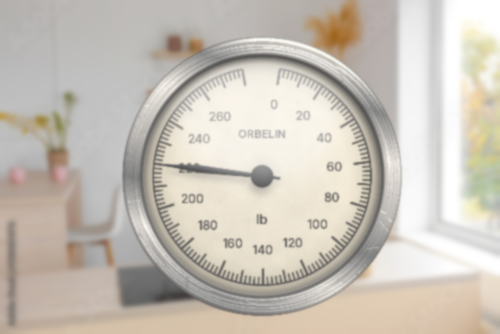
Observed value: **220** lb
